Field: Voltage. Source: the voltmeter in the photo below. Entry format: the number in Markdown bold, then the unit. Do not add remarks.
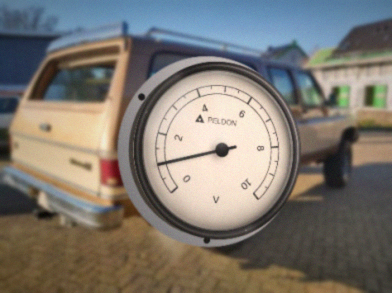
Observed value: **1** V
